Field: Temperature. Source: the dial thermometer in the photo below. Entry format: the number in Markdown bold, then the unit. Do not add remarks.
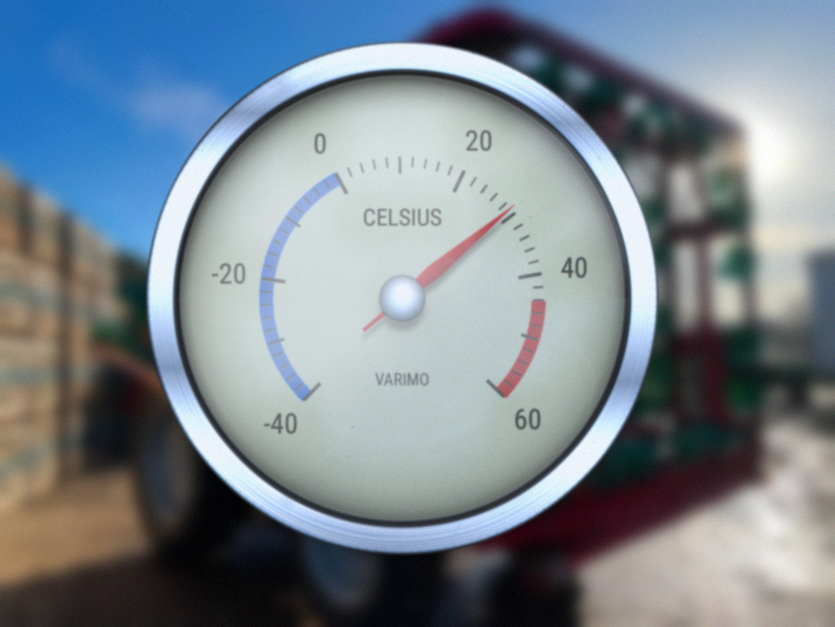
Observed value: **29** °C
